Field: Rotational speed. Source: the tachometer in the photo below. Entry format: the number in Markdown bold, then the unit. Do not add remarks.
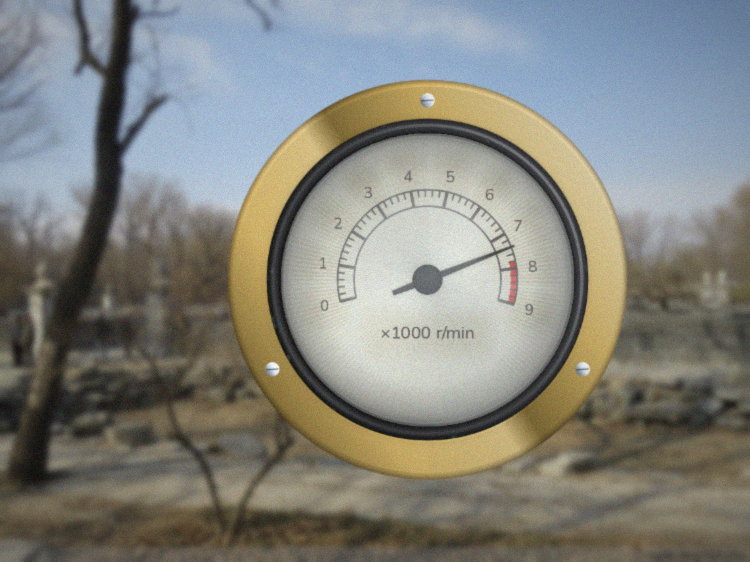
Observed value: **7400** rpm
